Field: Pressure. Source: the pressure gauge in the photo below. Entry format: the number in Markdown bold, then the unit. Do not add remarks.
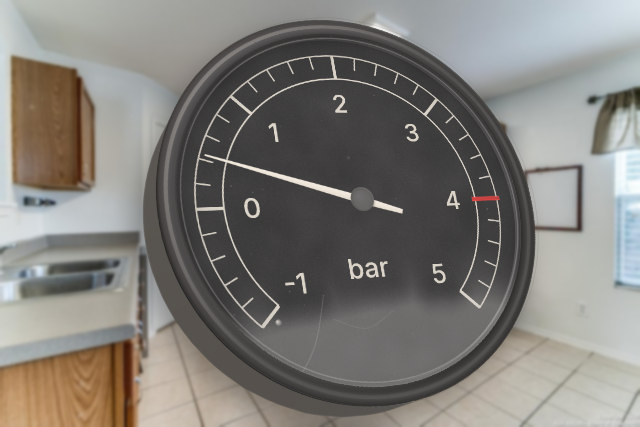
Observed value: **0.4** bar
